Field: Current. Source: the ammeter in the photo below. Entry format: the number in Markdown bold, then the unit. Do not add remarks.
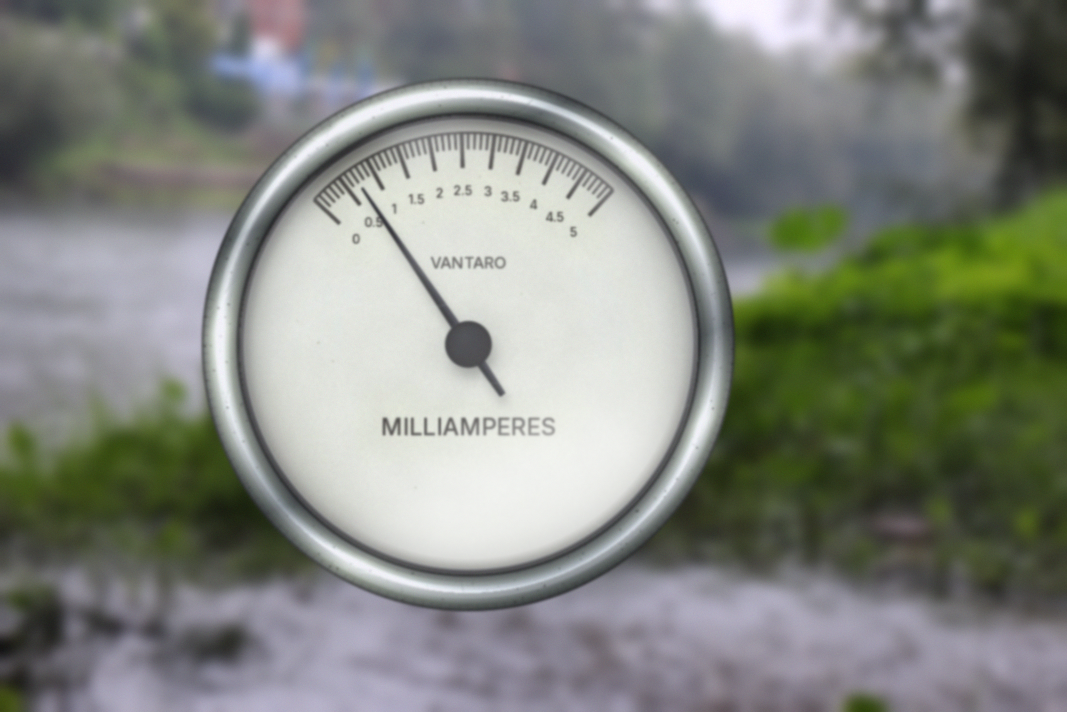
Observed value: **0.7** mA
